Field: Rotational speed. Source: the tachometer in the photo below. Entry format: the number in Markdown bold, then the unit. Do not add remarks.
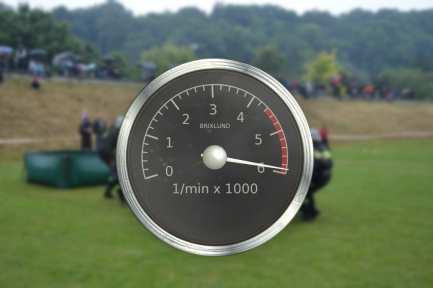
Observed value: **5900** rpm
